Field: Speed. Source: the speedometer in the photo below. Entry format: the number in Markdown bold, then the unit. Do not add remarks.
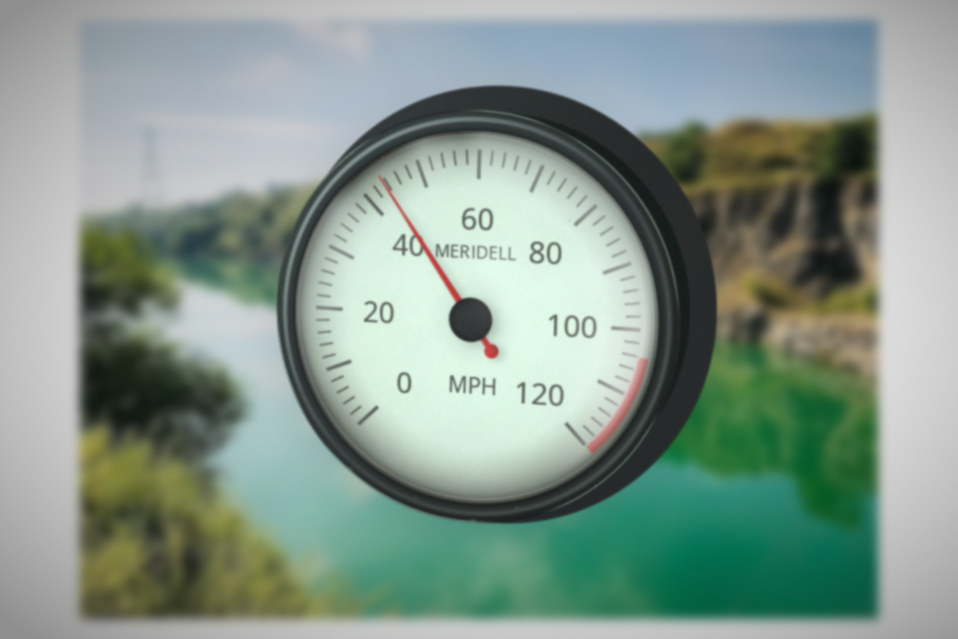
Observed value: **44** mph
